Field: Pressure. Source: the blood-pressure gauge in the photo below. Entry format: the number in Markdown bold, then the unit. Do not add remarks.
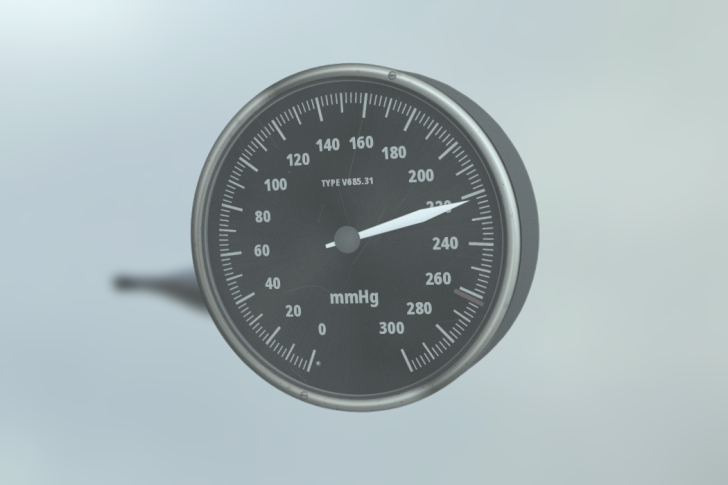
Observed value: **222** mmHg
